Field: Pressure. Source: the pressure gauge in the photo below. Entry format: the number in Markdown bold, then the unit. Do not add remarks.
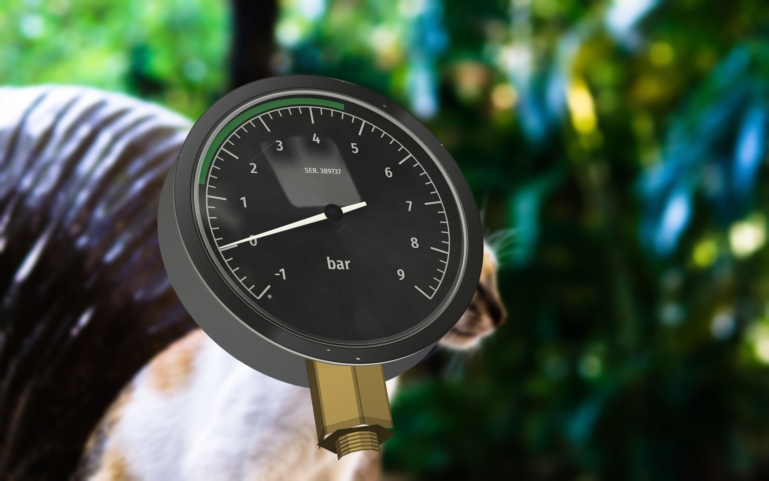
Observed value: **0** bar
